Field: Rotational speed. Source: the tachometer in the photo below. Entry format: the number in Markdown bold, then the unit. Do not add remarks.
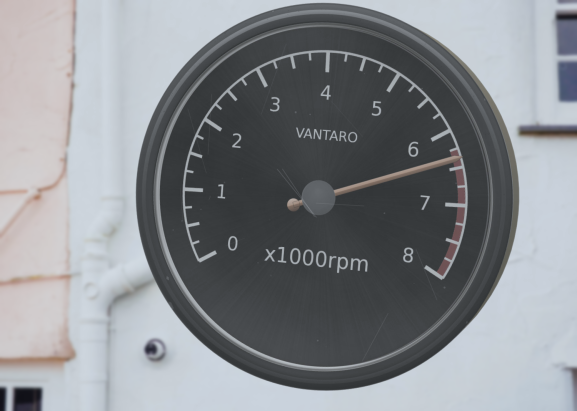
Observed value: **6375** rpm
